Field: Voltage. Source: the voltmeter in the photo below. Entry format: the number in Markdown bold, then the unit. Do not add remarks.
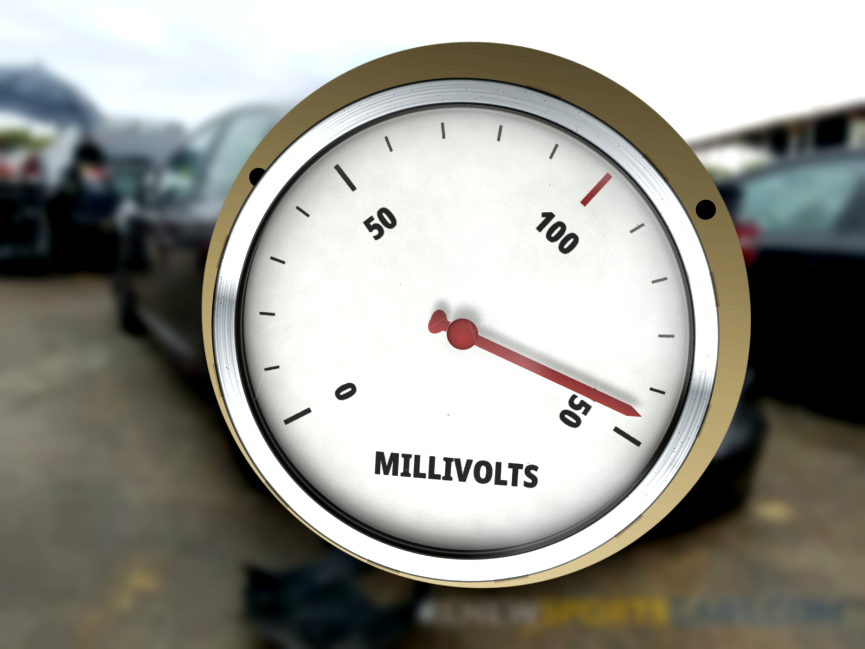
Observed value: **145** mV
